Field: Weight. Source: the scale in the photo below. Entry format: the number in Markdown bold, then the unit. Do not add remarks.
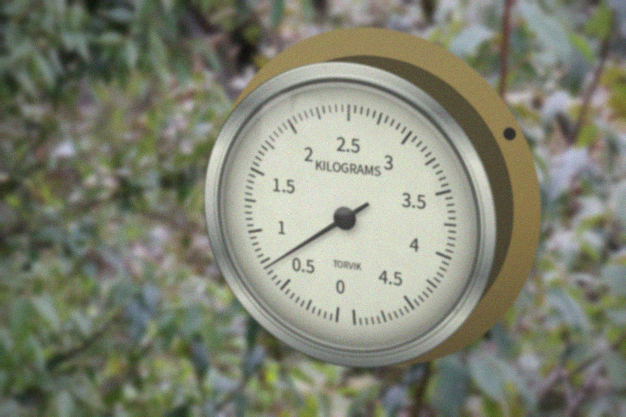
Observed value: **0.7** kg
